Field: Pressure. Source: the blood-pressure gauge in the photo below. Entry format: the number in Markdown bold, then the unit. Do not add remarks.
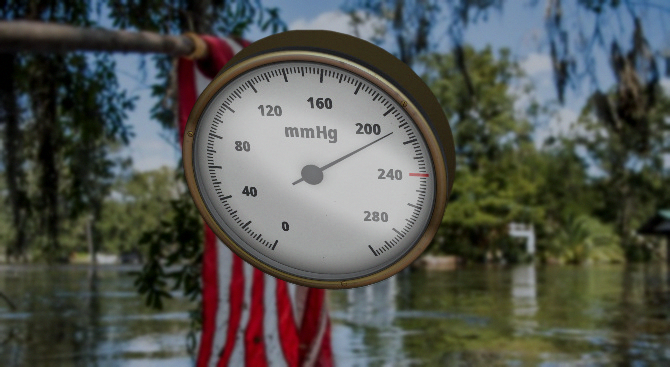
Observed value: **210** mmHg
